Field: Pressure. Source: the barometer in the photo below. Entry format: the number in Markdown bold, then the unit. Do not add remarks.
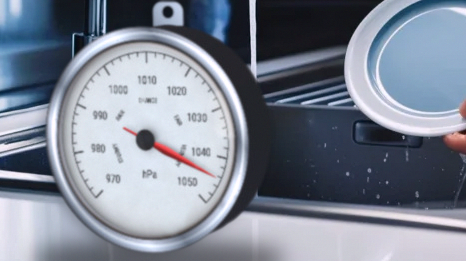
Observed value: **1044** hPa
